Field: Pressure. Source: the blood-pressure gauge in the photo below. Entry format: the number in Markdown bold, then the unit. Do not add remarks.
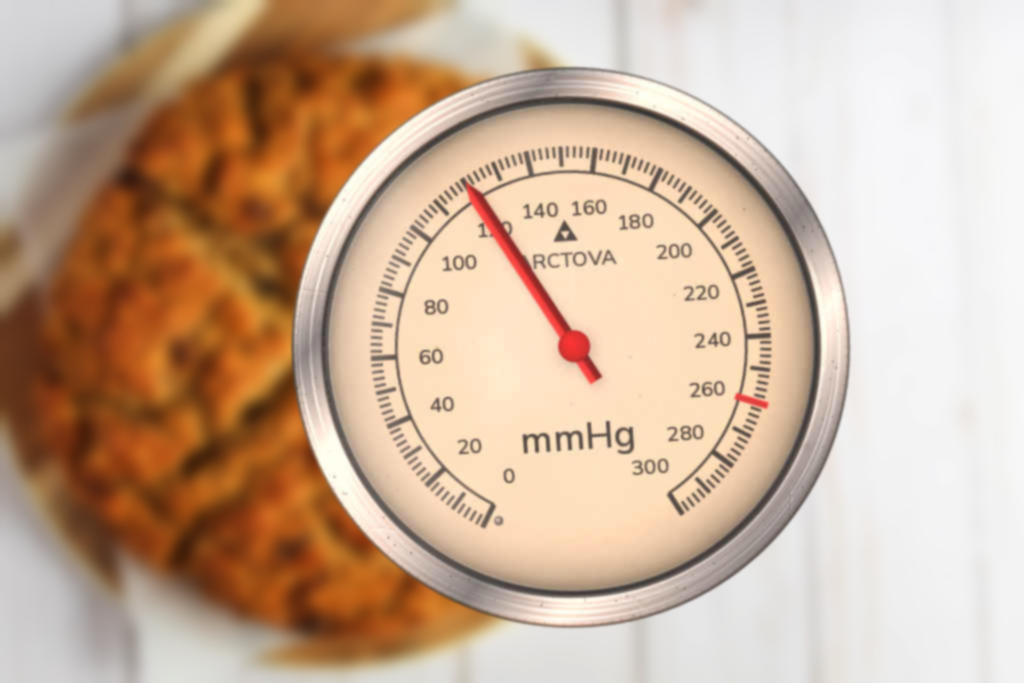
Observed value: **120** mmHg
